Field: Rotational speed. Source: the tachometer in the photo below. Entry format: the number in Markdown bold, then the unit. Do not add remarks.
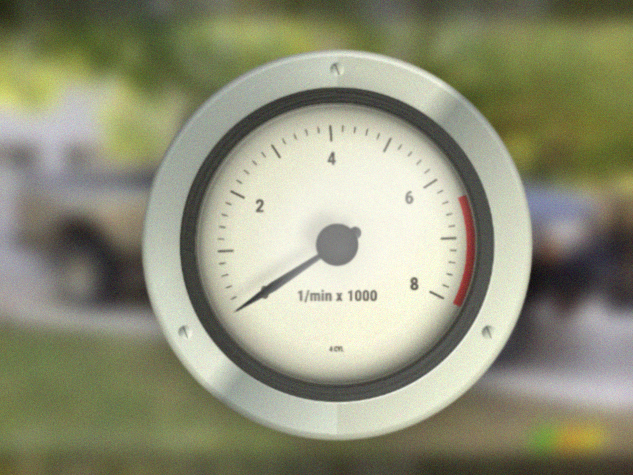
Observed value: **0** rpm
